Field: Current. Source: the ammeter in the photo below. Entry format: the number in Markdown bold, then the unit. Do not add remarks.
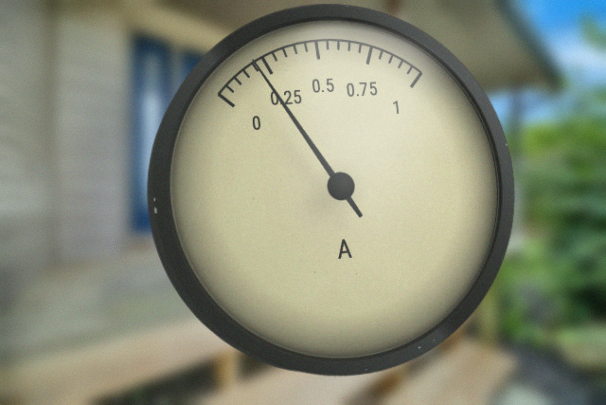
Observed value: **0.2** A
